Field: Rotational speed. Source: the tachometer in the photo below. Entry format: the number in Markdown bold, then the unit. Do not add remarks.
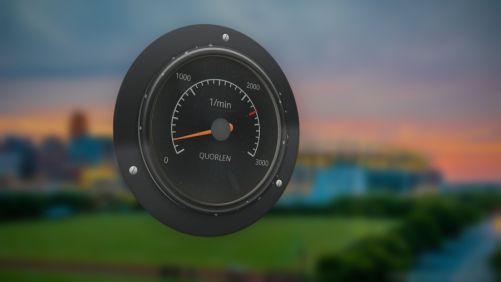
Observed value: **200** rpm
